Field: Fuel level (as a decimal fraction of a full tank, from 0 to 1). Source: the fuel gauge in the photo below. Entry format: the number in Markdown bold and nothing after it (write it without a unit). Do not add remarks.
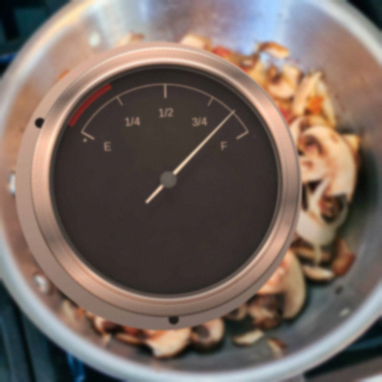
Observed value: **0.875**
